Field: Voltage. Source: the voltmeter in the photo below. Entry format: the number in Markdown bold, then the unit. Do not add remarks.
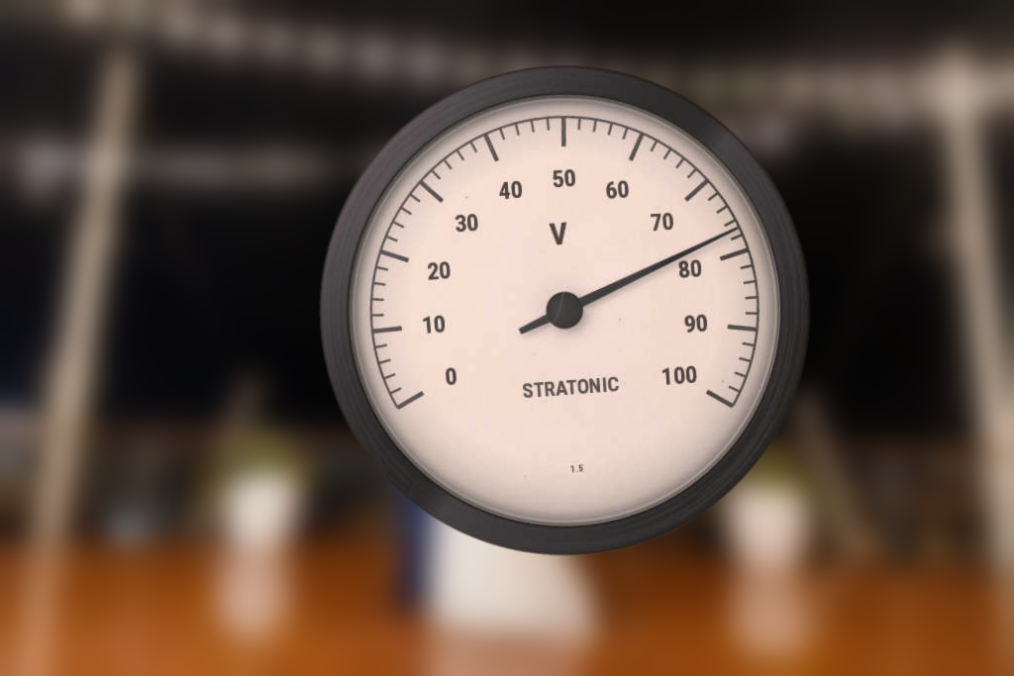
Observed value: **77** V
